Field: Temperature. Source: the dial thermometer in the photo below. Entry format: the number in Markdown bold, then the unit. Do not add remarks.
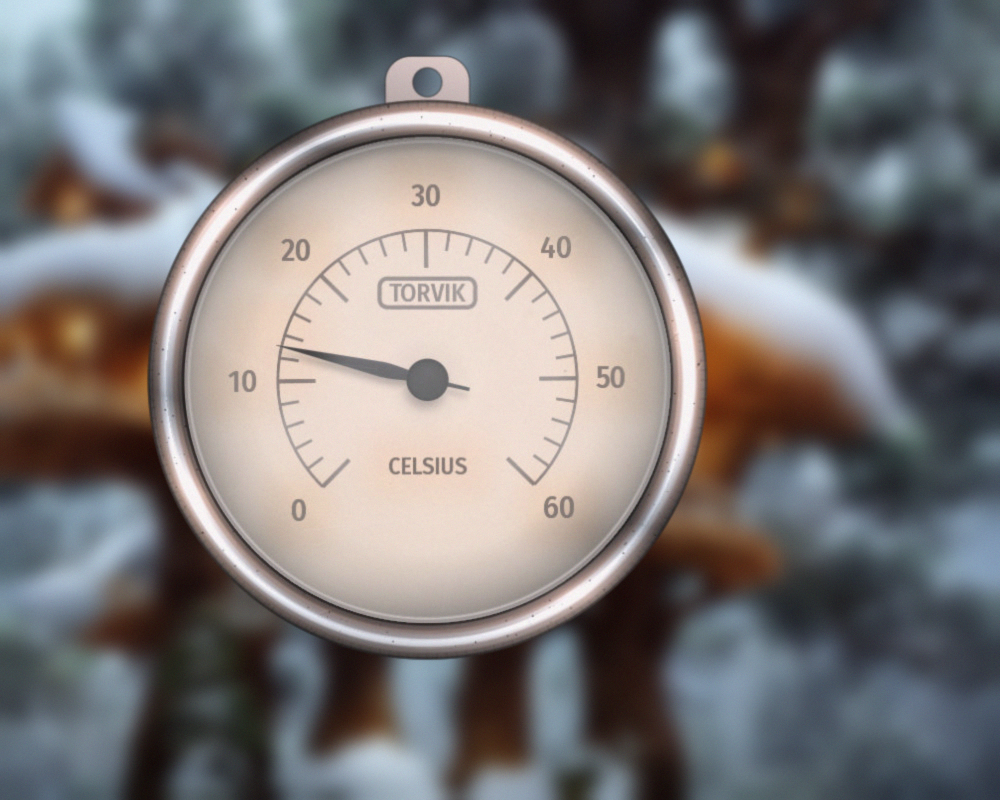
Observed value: **13** °C
